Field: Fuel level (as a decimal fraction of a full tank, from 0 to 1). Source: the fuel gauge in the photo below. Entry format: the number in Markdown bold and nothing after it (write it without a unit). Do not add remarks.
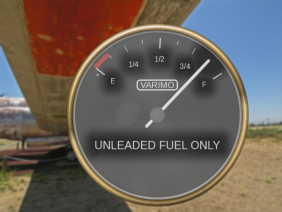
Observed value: **0.875**
